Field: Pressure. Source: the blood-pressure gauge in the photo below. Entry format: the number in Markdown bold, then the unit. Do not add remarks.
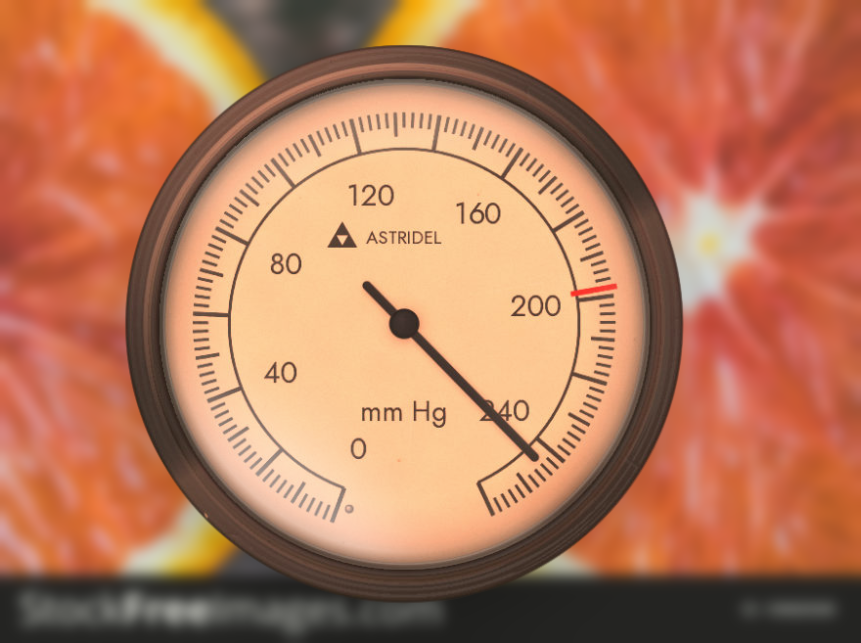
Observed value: **244** mmHg
